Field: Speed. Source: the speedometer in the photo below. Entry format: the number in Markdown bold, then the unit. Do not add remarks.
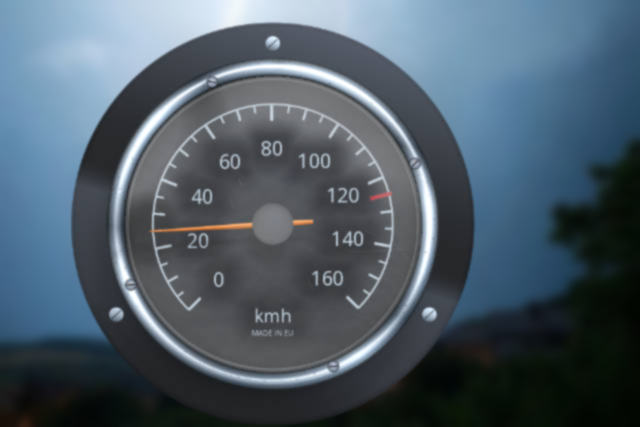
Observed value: **25** km/h
